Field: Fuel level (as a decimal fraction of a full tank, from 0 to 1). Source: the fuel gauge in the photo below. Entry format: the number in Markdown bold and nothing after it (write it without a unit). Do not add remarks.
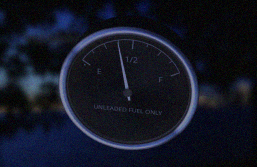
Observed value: **0.375**
